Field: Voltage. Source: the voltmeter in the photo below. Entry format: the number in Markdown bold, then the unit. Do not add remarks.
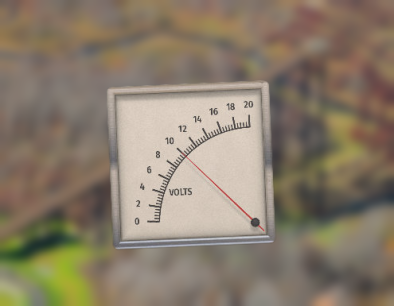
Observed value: **10** V
